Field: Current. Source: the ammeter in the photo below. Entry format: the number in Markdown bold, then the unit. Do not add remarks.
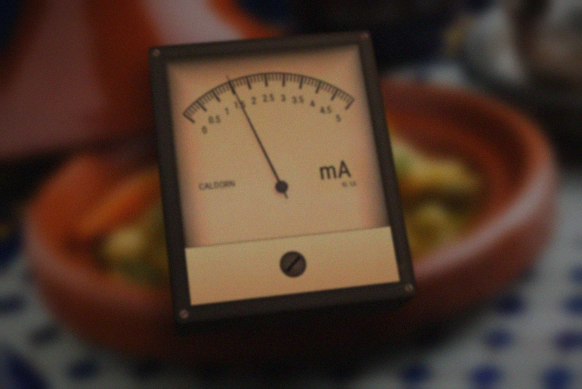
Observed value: **1.5** mA
